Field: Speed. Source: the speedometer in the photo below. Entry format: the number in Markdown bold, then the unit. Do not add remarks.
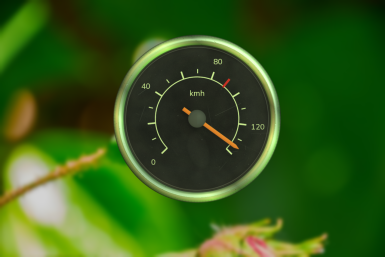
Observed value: **135** km/h
